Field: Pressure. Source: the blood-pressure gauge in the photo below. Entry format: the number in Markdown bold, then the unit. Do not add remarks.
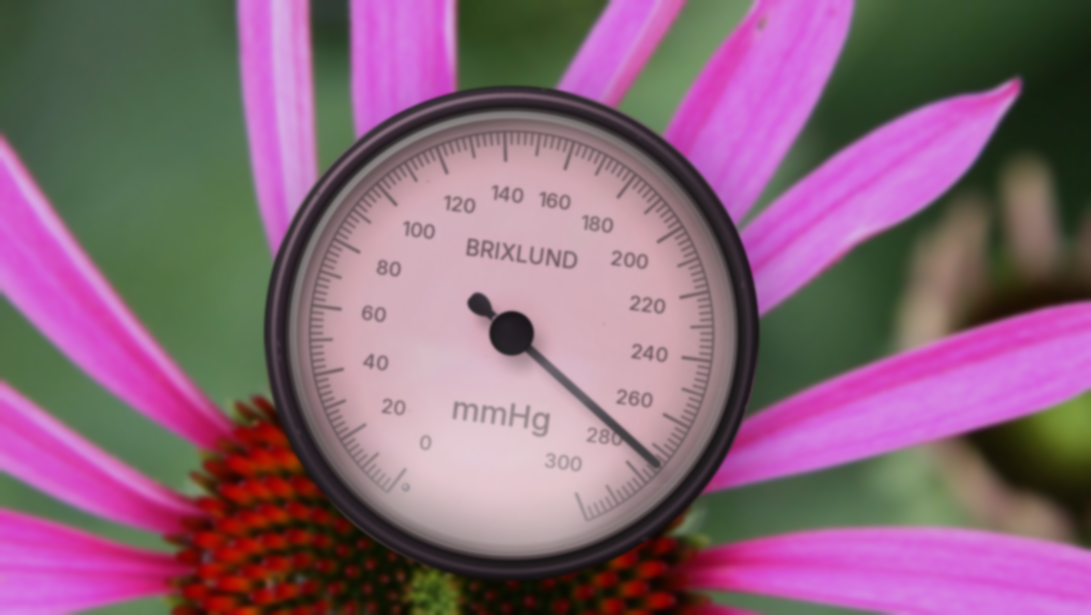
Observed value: **274** mmHg
